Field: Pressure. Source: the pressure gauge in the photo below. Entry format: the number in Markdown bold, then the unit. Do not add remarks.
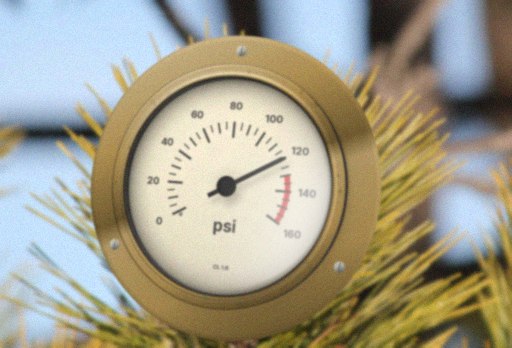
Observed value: **120** psi
